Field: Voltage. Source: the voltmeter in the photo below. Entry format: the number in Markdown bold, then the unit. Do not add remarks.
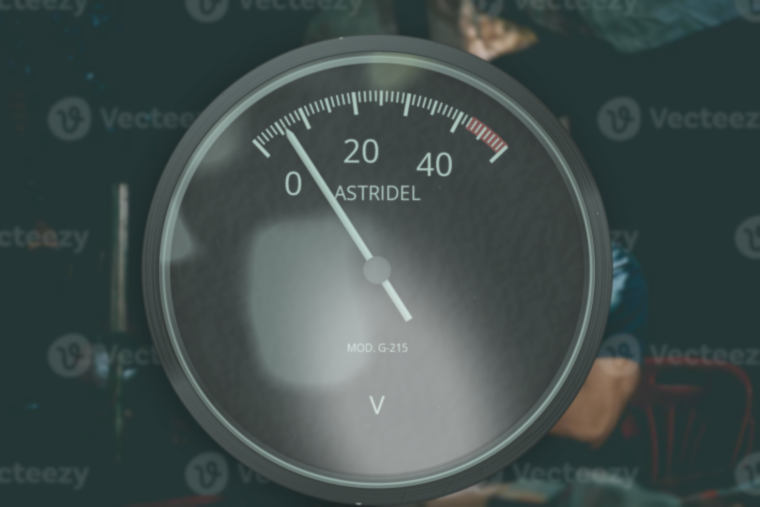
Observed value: **6** V
